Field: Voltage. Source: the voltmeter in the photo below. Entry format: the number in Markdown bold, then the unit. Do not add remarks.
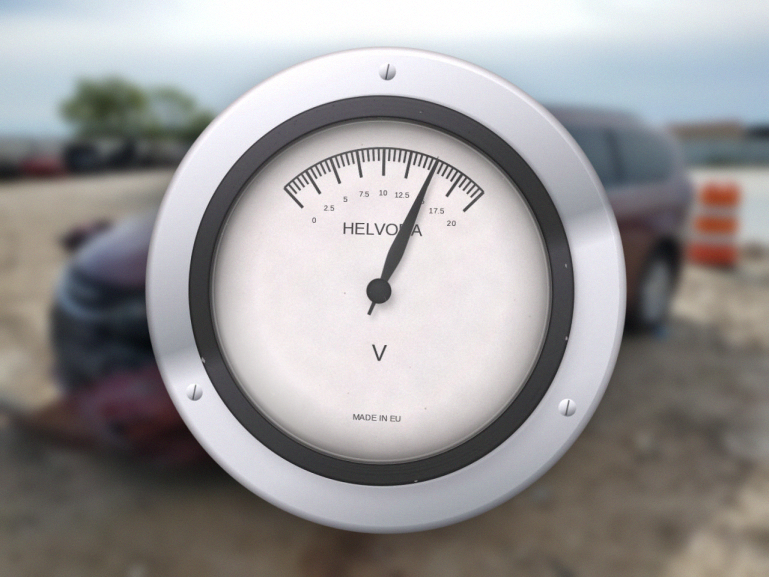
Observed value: **15** V
